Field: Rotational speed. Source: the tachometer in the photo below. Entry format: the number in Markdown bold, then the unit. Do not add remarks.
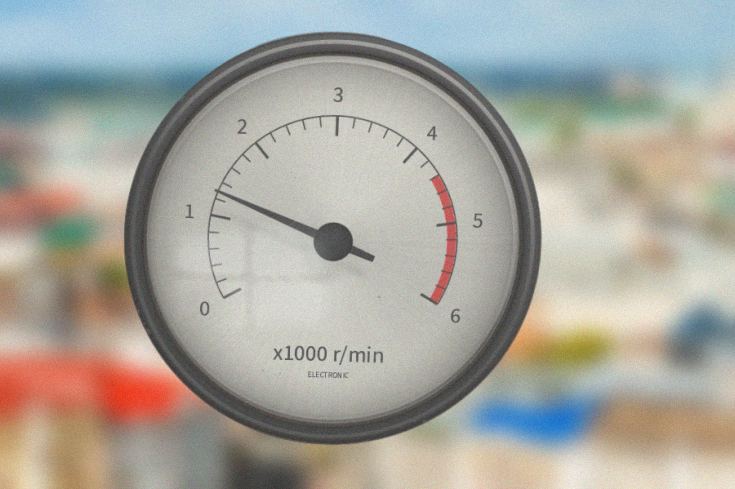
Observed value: **1300** rpm
